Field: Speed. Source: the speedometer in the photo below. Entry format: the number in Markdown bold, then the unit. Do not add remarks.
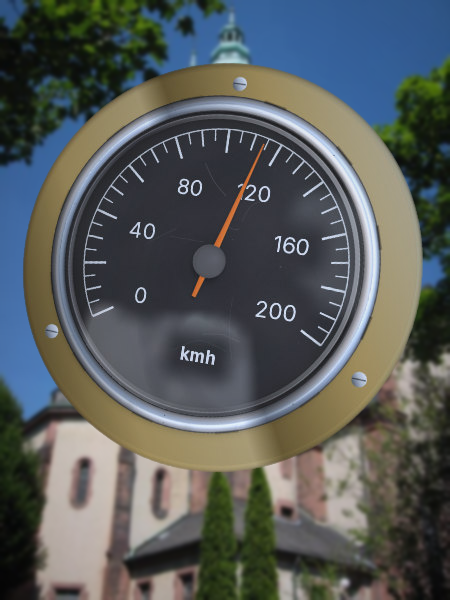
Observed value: **115** km/h
